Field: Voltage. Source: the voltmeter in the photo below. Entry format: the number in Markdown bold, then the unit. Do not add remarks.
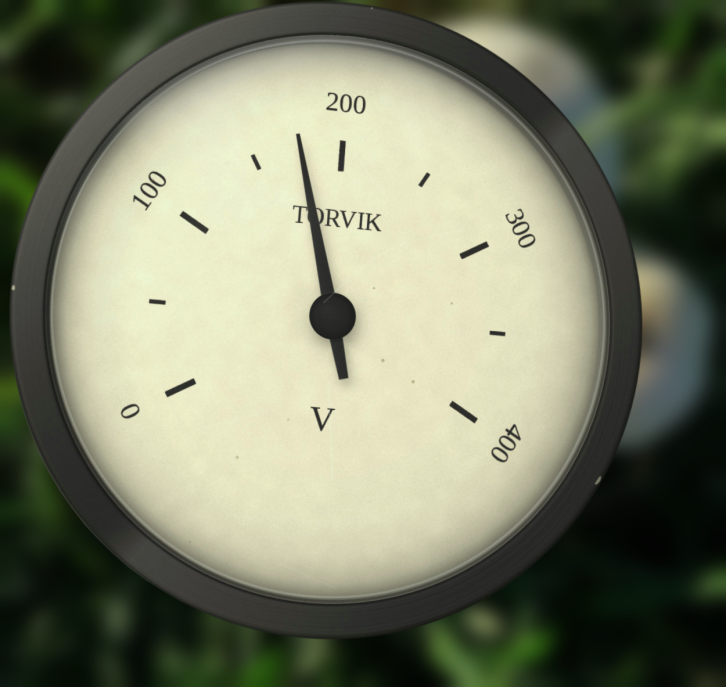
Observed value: **175** V
